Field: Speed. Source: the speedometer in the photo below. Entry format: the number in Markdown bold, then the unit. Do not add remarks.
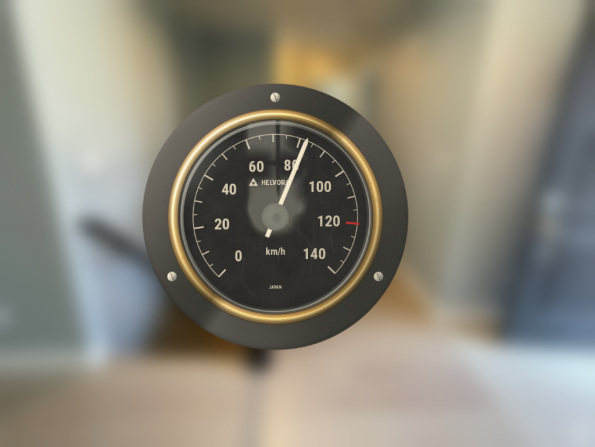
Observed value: **82.5** km/h
